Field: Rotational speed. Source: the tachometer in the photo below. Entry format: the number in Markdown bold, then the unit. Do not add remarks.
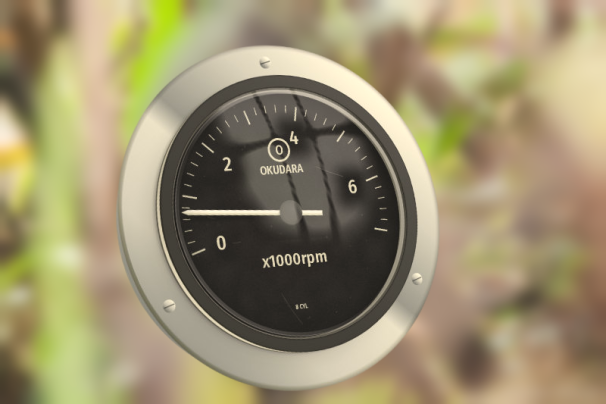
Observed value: **700** rpm
